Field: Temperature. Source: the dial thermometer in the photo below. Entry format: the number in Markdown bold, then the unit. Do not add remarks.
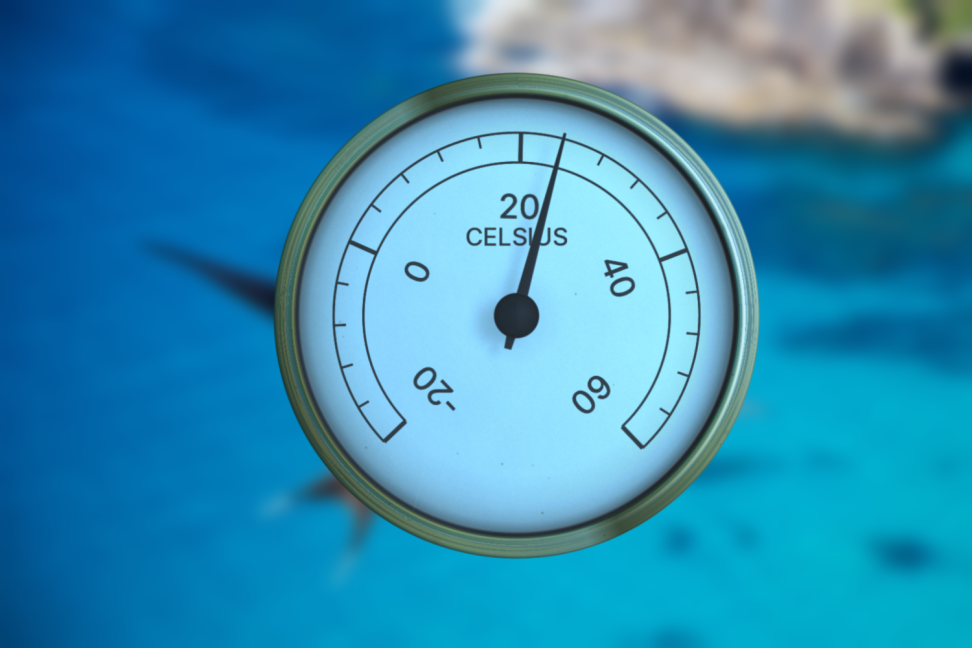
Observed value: **24** °C
